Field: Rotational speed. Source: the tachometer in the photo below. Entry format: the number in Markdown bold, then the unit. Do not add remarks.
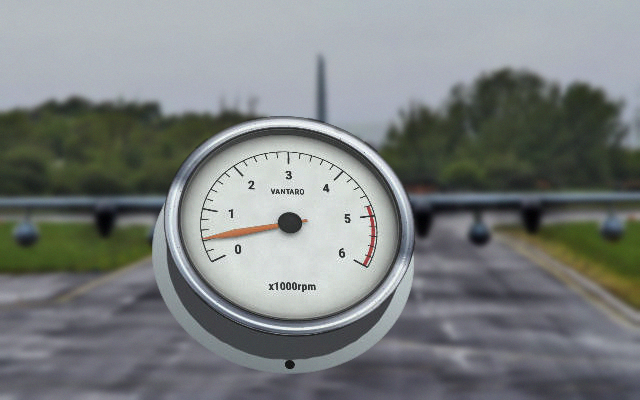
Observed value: **400** rpm
